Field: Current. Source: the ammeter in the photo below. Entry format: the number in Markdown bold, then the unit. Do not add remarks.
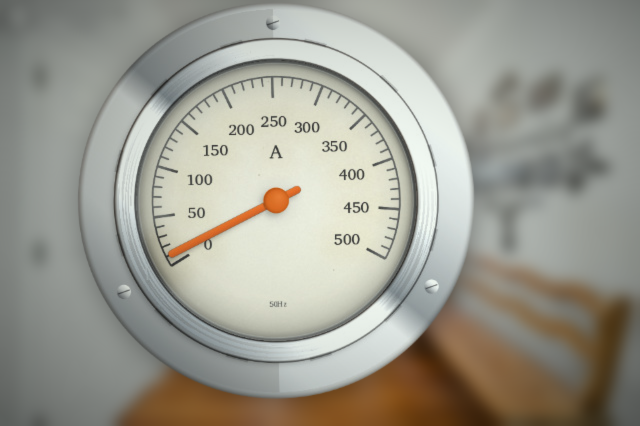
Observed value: **10** A
